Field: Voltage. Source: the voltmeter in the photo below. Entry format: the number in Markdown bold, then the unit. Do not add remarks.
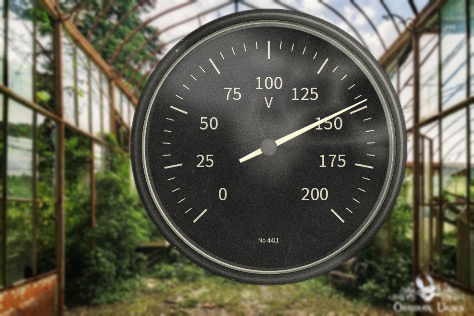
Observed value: **147.5** V
